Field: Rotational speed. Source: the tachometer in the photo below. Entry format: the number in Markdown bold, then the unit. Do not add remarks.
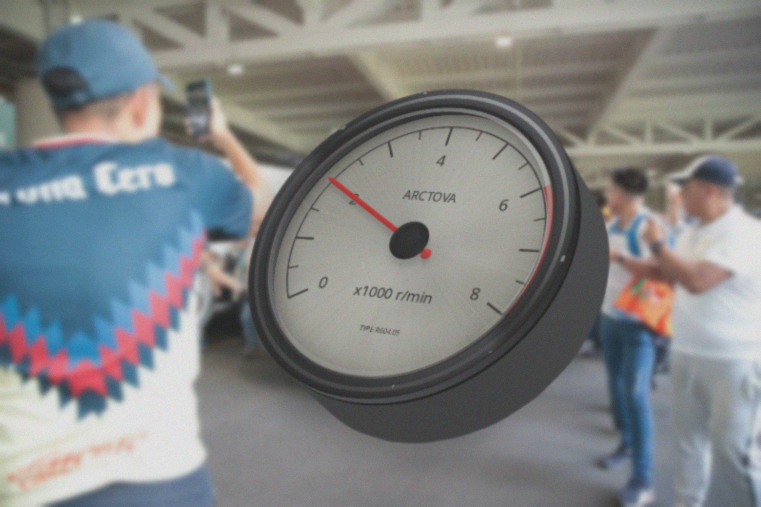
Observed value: **2000** rpm
